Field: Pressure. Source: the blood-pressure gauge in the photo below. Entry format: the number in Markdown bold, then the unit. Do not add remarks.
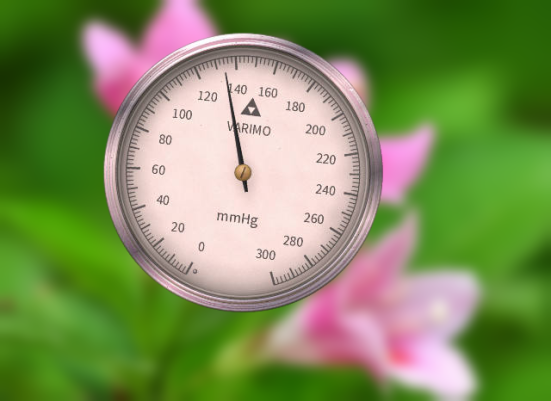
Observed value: **134** mmHg
